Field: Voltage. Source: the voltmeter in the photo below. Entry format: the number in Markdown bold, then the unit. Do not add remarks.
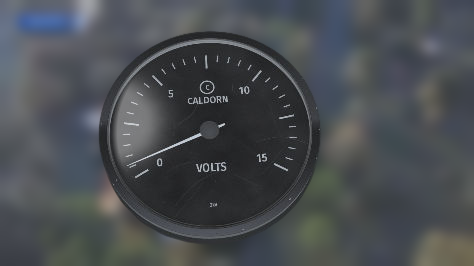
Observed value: **0.5** V
